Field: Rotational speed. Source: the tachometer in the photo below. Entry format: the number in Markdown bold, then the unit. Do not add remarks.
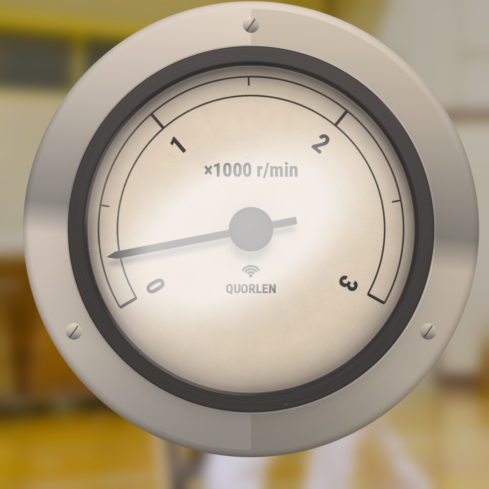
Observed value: **250** rpm
